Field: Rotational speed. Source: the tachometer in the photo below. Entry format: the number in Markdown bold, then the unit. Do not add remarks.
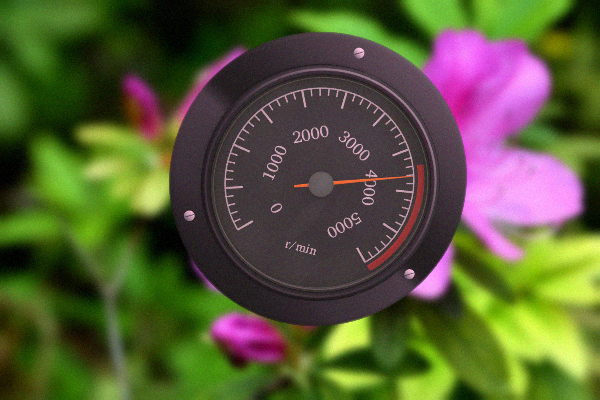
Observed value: **3800** rpm
